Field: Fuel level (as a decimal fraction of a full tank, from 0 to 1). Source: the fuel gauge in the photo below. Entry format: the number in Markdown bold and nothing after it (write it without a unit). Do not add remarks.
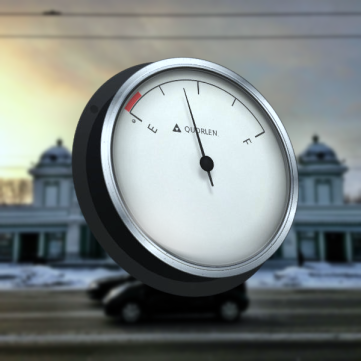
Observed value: **0.375**
